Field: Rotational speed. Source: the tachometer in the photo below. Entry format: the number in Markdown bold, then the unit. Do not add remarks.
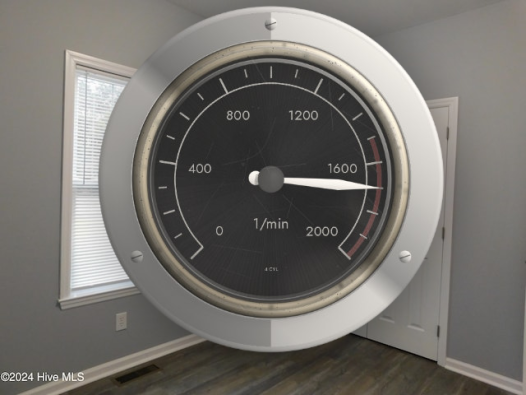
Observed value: **1700** rpm
